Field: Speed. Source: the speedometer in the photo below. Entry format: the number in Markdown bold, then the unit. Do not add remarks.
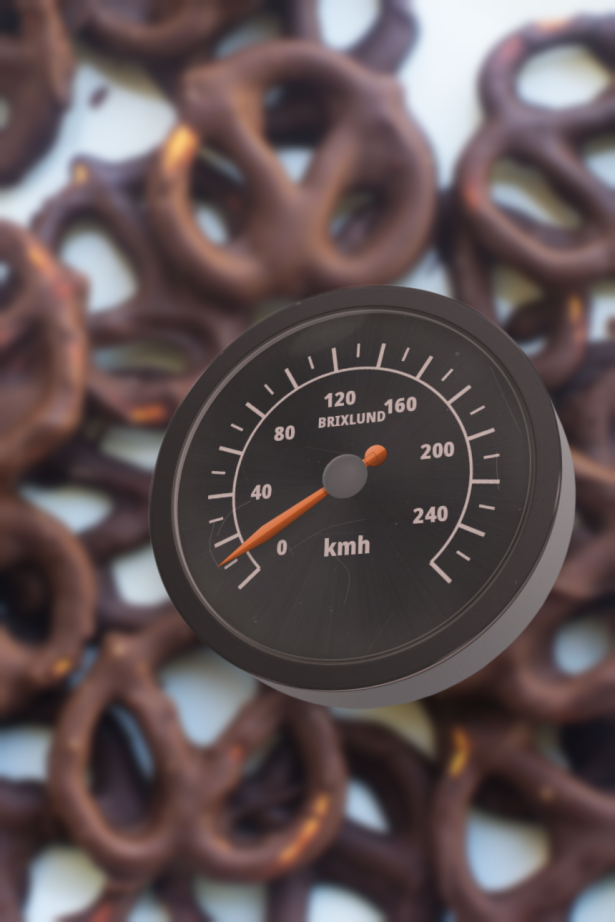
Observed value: **10** km/h
